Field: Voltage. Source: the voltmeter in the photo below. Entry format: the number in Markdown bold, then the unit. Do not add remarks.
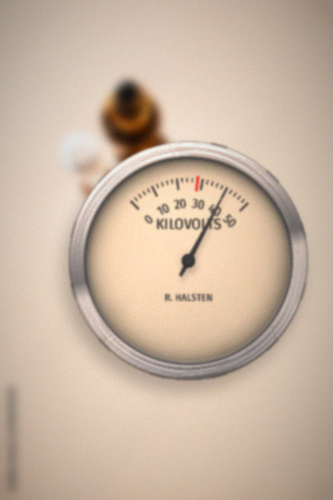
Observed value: **40** kV
